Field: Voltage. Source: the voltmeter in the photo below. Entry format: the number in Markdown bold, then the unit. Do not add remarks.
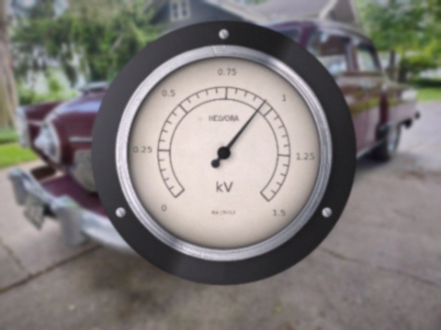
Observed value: **0.95** kV
